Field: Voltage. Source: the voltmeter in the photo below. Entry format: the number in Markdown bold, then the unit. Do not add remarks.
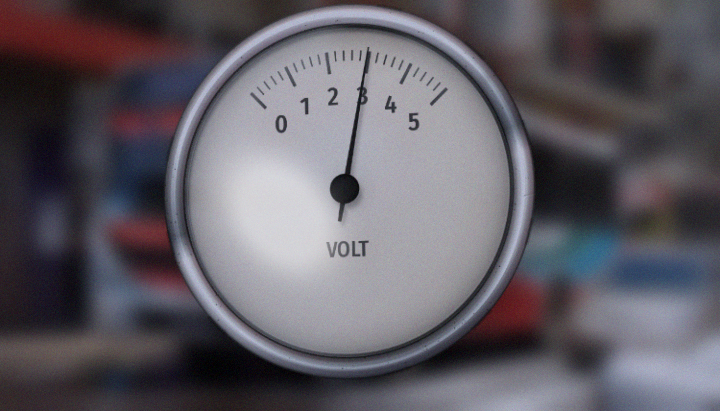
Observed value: **3** V
